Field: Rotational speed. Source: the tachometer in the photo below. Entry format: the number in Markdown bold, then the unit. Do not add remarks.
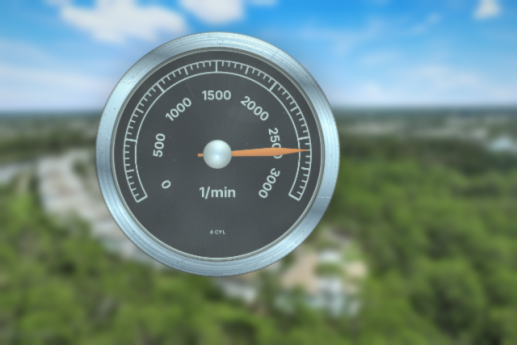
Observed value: **2600** rpm
